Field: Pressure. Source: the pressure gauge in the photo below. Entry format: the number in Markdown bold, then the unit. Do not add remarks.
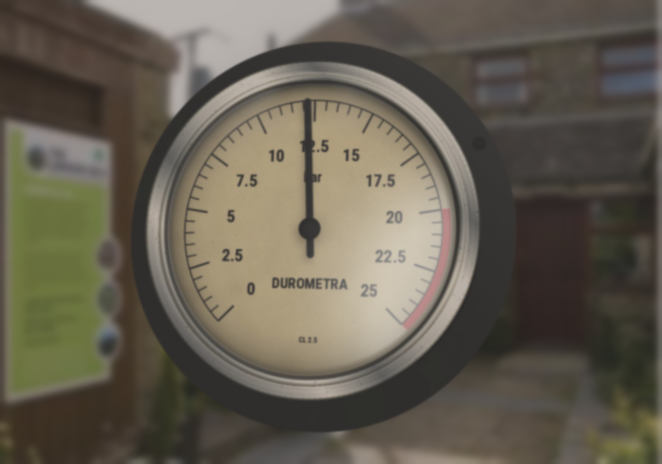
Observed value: **12.25** bar
